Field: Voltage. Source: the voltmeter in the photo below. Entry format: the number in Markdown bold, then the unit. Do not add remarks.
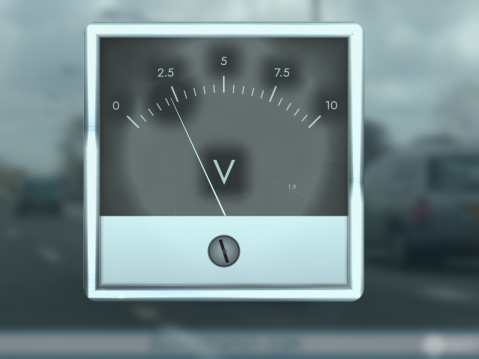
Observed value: **2.25** V
